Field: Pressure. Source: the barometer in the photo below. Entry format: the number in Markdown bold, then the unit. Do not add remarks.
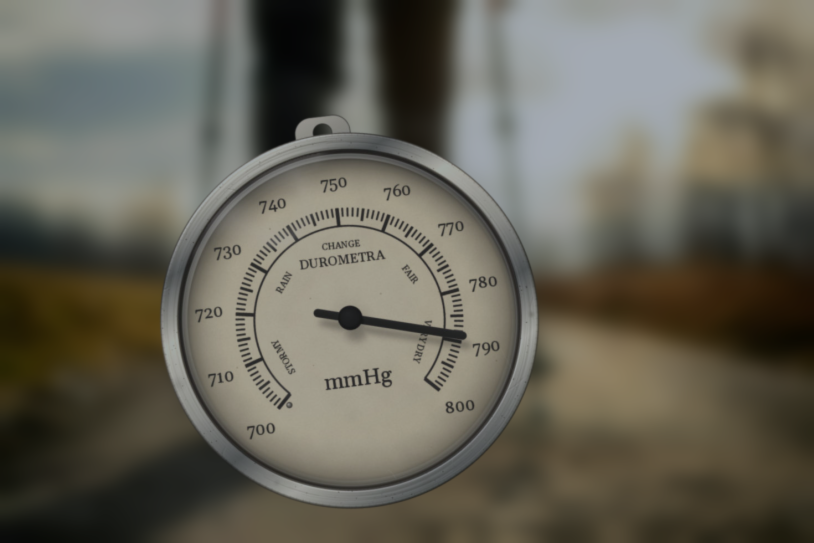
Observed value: **789** mmHg
